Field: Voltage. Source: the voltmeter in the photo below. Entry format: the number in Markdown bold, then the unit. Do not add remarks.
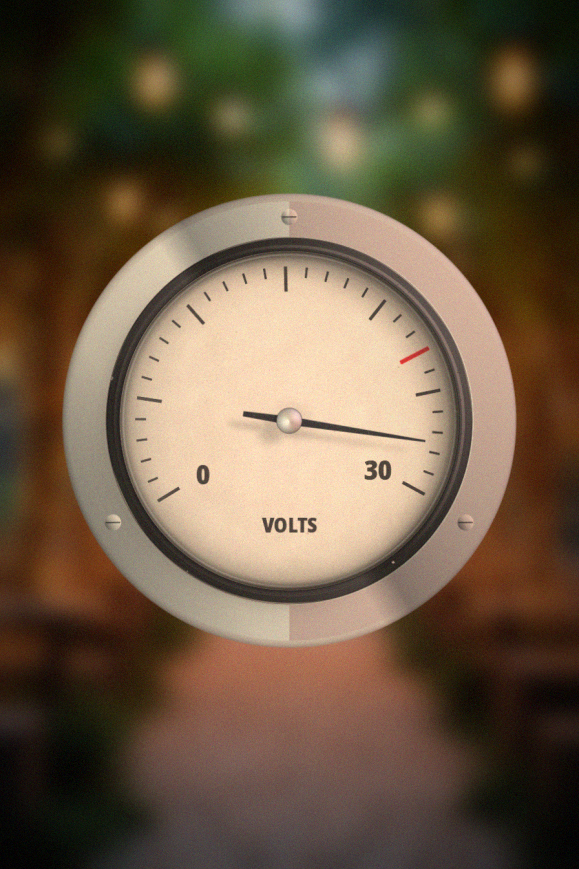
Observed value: **27.5** V
